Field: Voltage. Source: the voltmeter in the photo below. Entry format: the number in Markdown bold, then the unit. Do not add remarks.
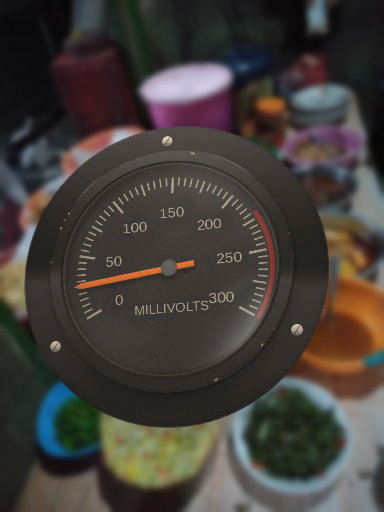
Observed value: **25** mV
